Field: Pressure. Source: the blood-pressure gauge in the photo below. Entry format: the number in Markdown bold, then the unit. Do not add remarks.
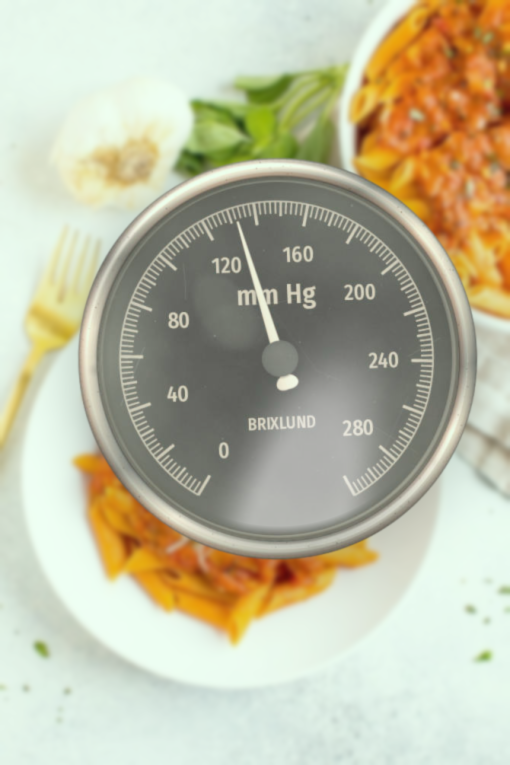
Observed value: **132** mmHg
